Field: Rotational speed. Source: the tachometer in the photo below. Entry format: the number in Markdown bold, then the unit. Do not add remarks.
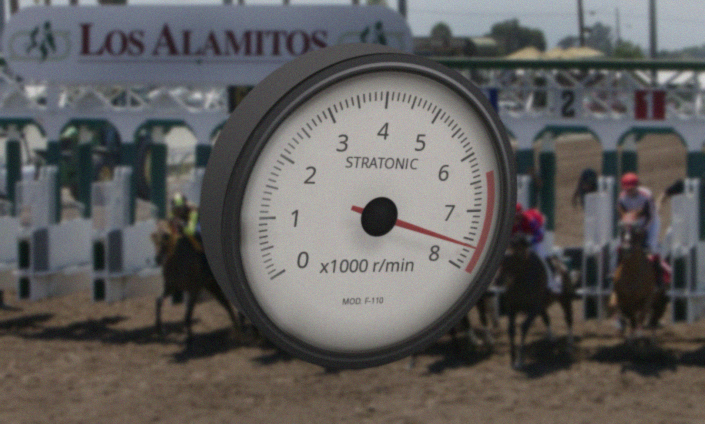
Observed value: **7600** rpm
